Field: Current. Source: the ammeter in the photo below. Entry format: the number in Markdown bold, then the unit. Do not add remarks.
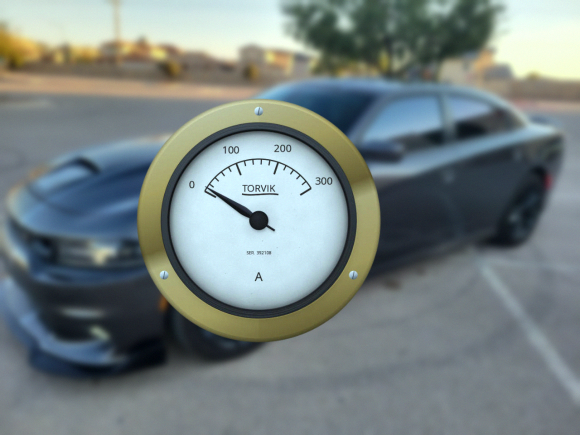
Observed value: **10** A
